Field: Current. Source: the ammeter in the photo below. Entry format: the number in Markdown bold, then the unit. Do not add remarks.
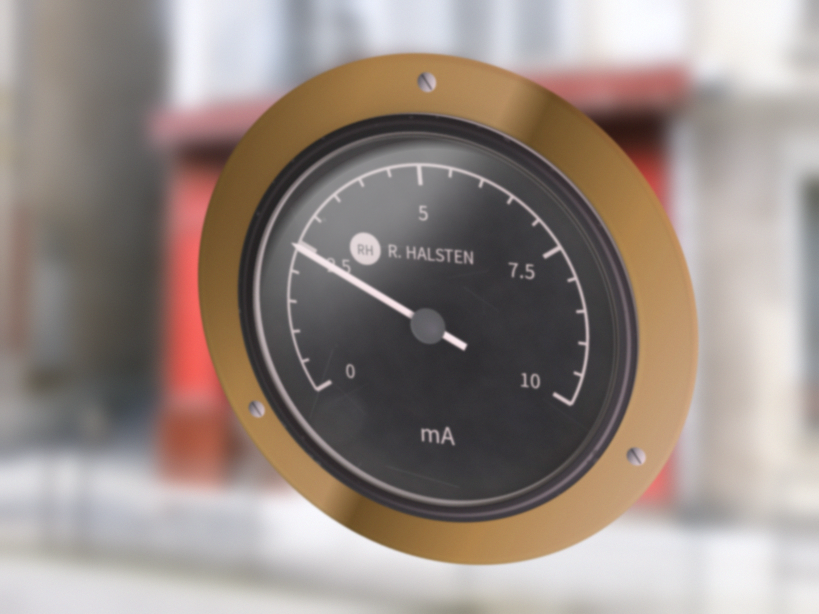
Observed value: **2.5** mA
